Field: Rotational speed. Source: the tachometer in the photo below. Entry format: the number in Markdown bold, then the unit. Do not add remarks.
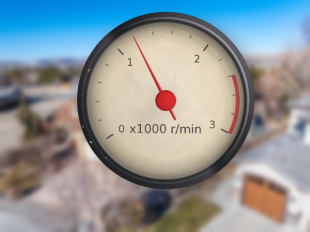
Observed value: **1200** rpm
